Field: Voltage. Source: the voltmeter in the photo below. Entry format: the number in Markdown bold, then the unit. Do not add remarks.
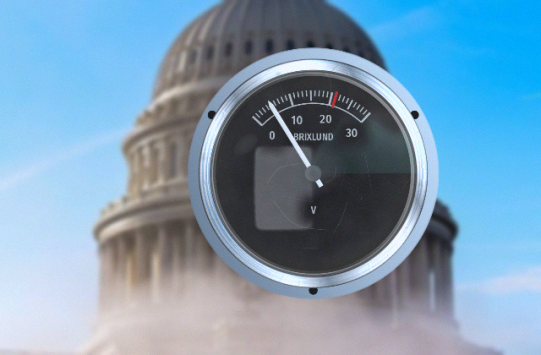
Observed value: **5** V
